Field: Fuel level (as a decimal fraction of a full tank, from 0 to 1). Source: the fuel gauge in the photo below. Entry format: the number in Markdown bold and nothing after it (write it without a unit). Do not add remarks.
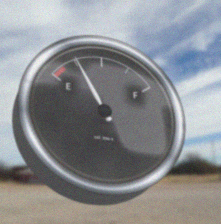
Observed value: **0.25**
